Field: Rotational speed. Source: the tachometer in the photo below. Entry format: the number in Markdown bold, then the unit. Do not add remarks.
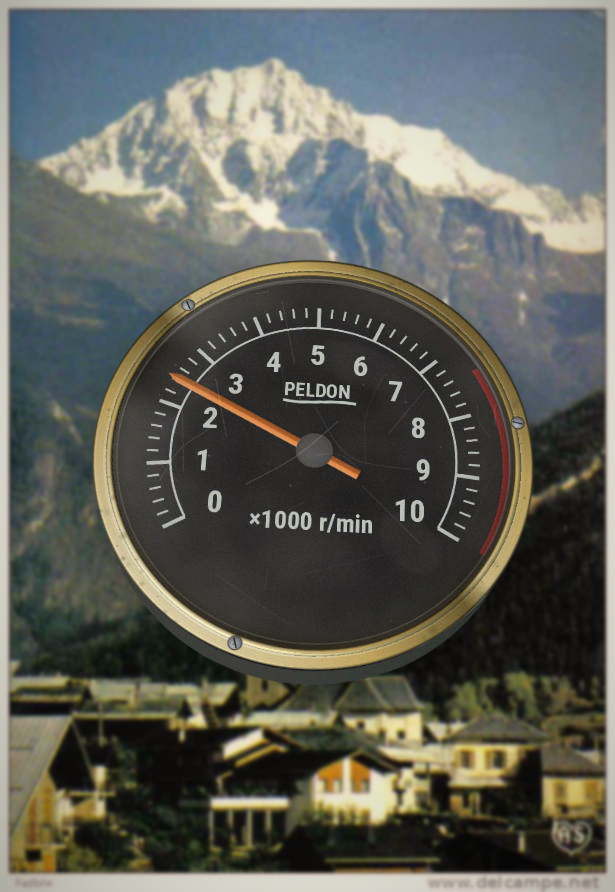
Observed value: **2400** rpm
